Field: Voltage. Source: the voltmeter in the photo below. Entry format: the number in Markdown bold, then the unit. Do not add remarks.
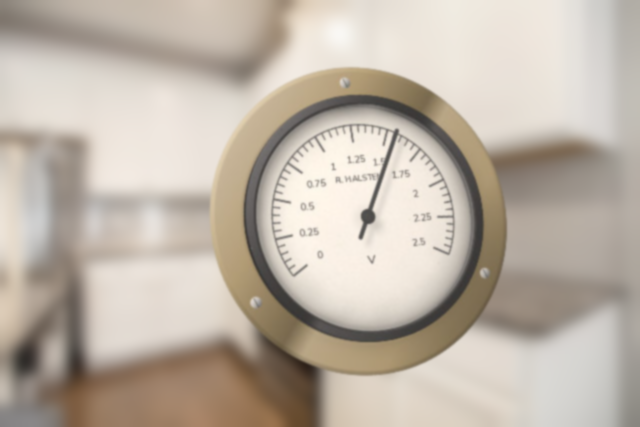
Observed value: **1.55** V
